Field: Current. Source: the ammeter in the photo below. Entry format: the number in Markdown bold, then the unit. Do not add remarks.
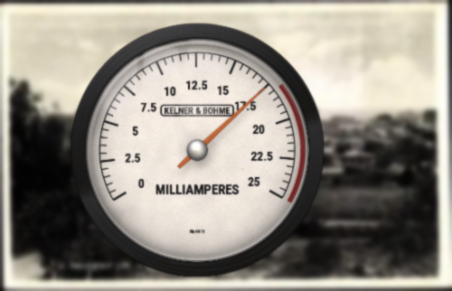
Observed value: **17.5** mA
